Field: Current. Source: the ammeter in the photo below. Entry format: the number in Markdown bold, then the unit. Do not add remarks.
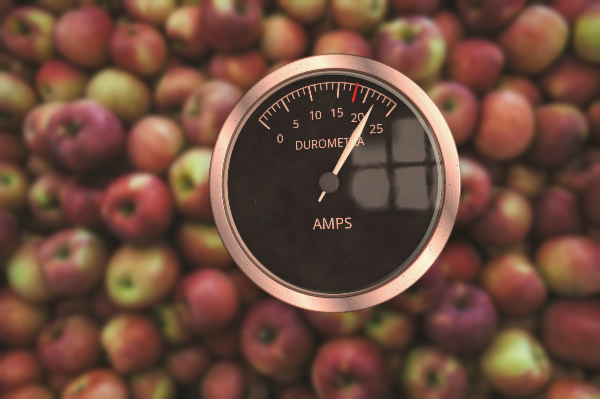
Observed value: **22** A
